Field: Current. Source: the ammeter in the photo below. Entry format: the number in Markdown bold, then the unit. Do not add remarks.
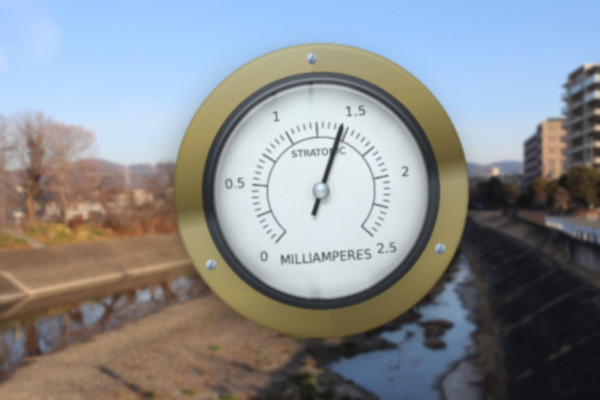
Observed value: **1.45** mA
